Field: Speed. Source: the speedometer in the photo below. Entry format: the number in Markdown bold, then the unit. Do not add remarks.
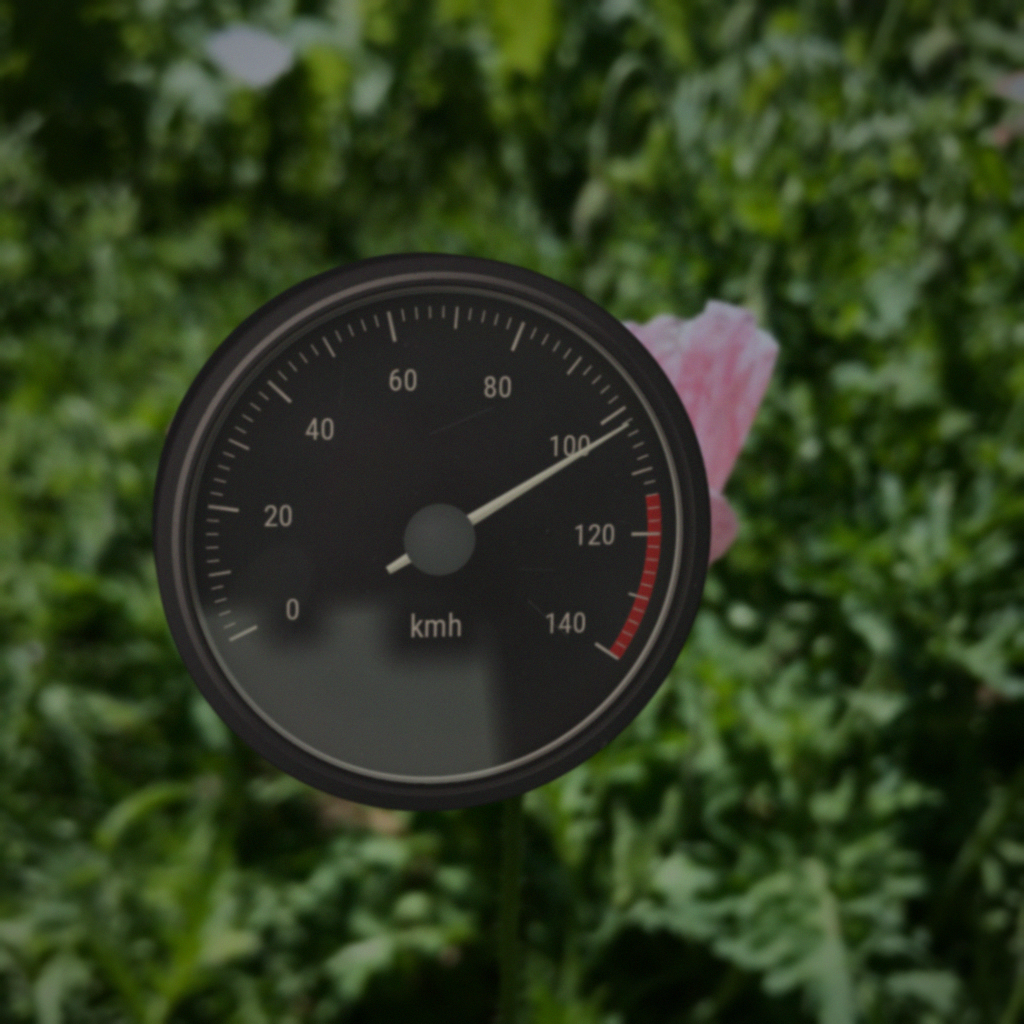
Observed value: **102** km/h
